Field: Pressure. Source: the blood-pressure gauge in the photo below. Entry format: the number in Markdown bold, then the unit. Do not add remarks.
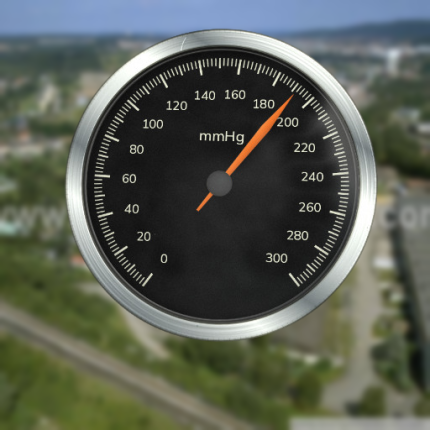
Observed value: **192** mmHg
